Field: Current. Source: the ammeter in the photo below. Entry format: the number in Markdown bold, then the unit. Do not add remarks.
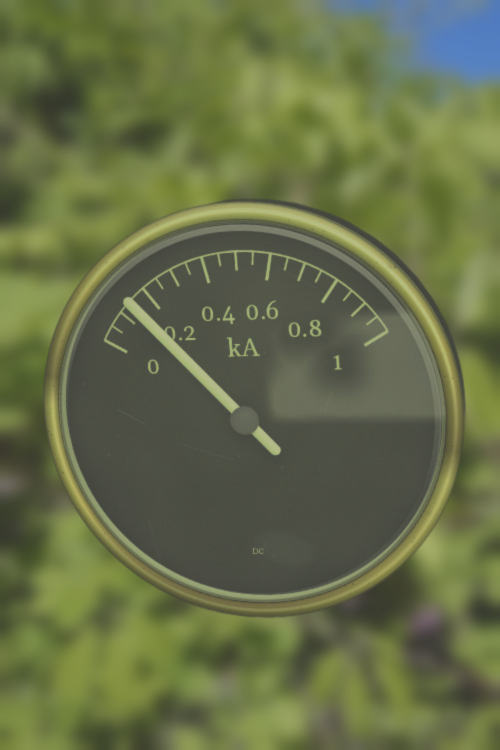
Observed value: **0.15** kA
